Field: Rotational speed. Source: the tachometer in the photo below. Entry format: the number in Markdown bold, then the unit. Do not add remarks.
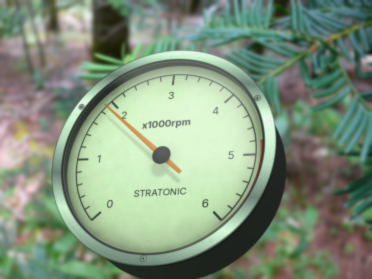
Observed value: **1900** rpm
